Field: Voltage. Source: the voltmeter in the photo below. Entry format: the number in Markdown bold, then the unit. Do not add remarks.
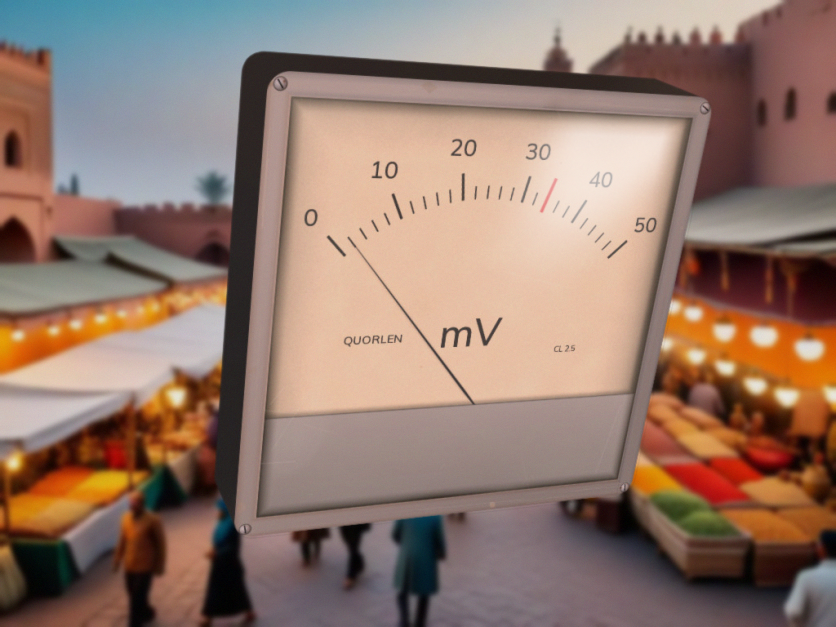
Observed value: **2** mV
